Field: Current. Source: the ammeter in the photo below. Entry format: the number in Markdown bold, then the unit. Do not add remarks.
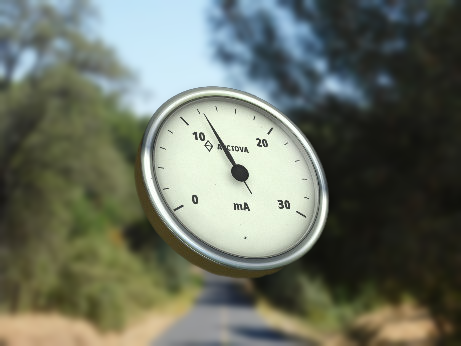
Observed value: **12** mA
